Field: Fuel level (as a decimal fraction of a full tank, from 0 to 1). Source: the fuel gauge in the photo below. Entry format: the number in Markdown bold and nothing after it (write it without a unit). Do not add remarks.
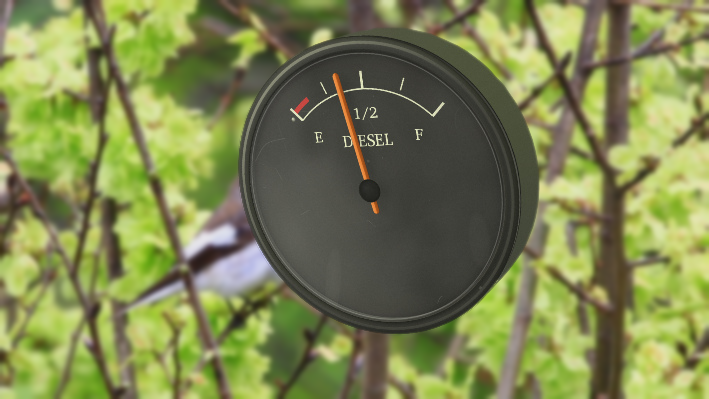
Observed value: **0.375**
